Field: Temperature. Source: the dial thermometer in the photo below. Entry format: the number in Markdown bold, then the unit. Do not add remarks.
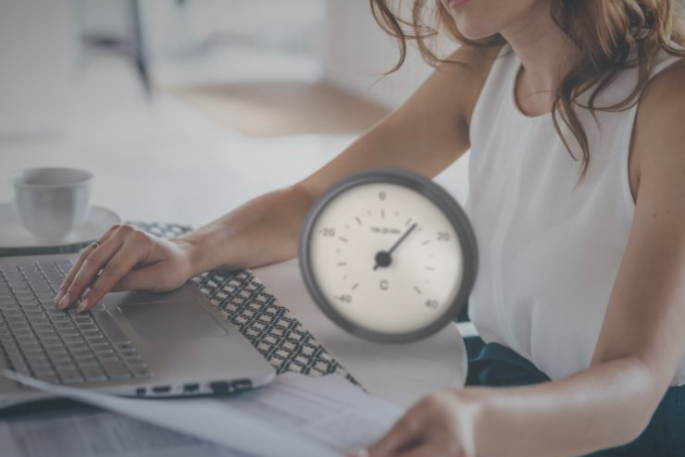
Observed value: **12.5** °C
